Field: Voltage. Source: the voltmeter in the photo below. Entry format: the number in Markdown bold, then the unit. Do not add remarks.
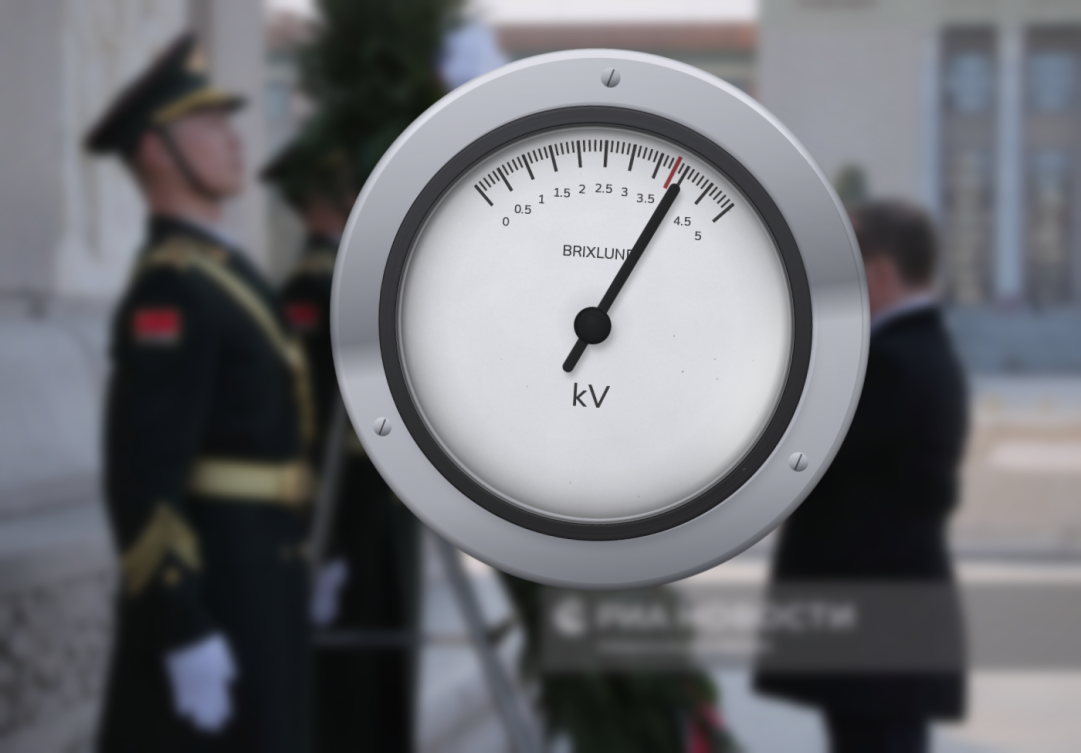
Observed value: **4** kV
